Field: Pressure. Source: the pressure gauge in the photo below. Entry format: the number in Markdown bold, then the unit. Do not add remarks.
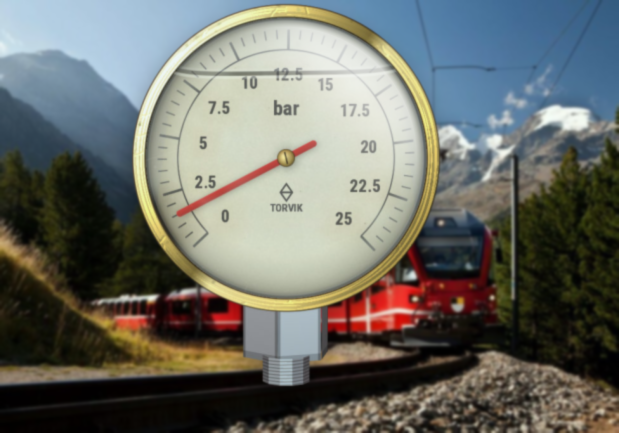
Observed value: **1.5** bar
